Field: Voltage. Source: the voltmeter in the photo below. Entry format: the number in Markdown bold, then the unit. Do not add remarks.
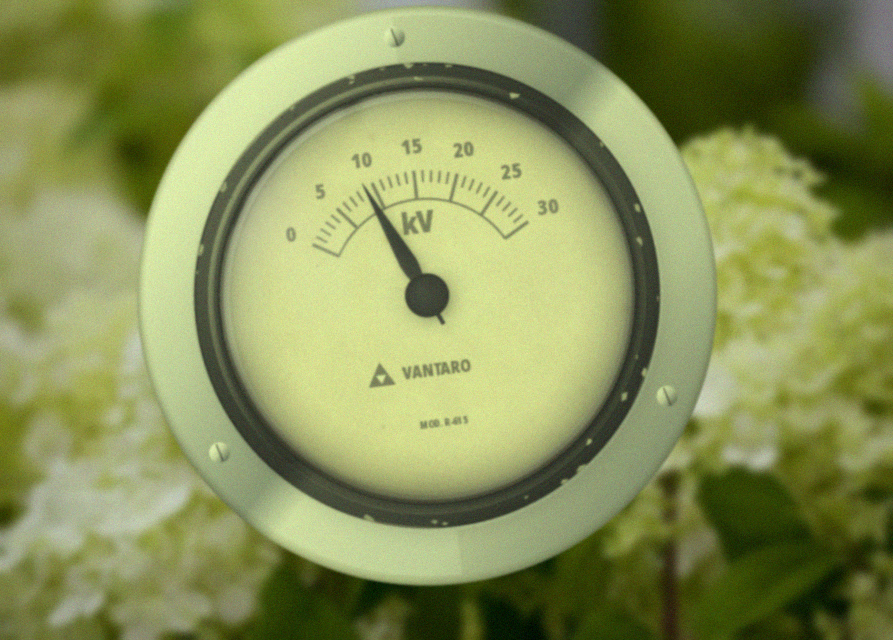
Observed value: **9** kV
